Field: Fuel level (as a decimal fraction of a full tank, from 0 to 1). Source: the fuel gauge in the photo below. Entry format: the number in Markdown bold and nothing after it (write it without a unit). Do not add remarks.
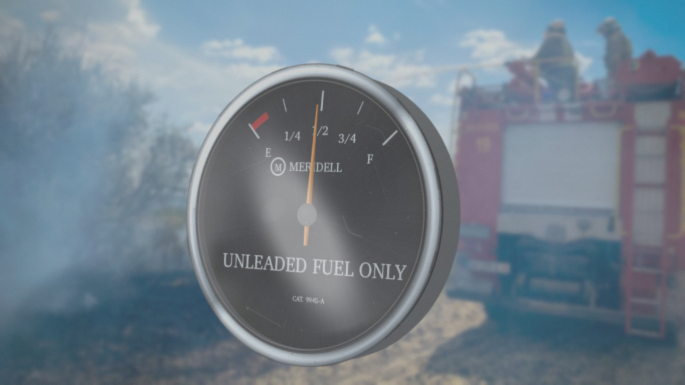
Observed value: **0.5**
